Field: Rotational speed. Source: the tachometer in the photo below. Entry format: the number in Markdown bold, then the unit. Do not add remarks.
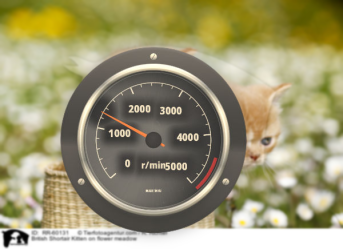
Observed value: **1300** rpm
